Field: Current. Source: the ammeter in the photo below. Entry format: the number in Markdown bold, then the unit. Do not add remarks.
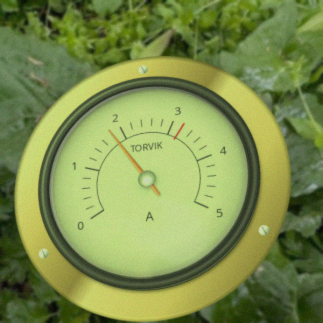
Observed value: **1.8** A
